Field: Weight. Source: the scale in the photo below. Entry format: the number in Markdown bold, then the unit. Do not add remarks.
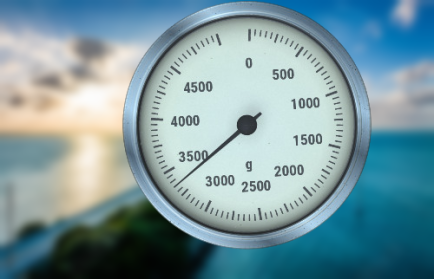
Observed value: **3350** g
